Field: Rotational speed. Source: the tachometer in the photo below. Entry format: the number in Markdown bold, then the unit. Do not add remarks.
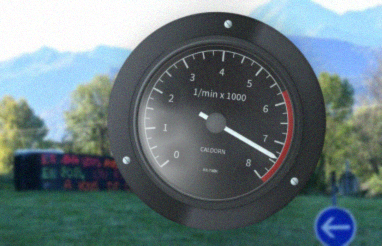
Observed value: **7375** rpm
